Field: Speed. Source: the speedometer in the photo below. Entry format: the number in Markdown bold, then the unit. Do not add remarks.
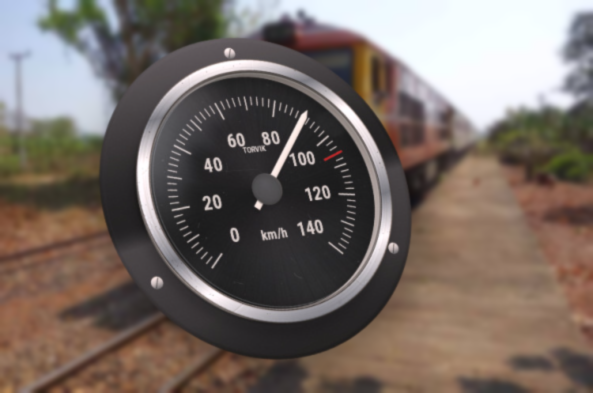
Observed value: **90** km/h
